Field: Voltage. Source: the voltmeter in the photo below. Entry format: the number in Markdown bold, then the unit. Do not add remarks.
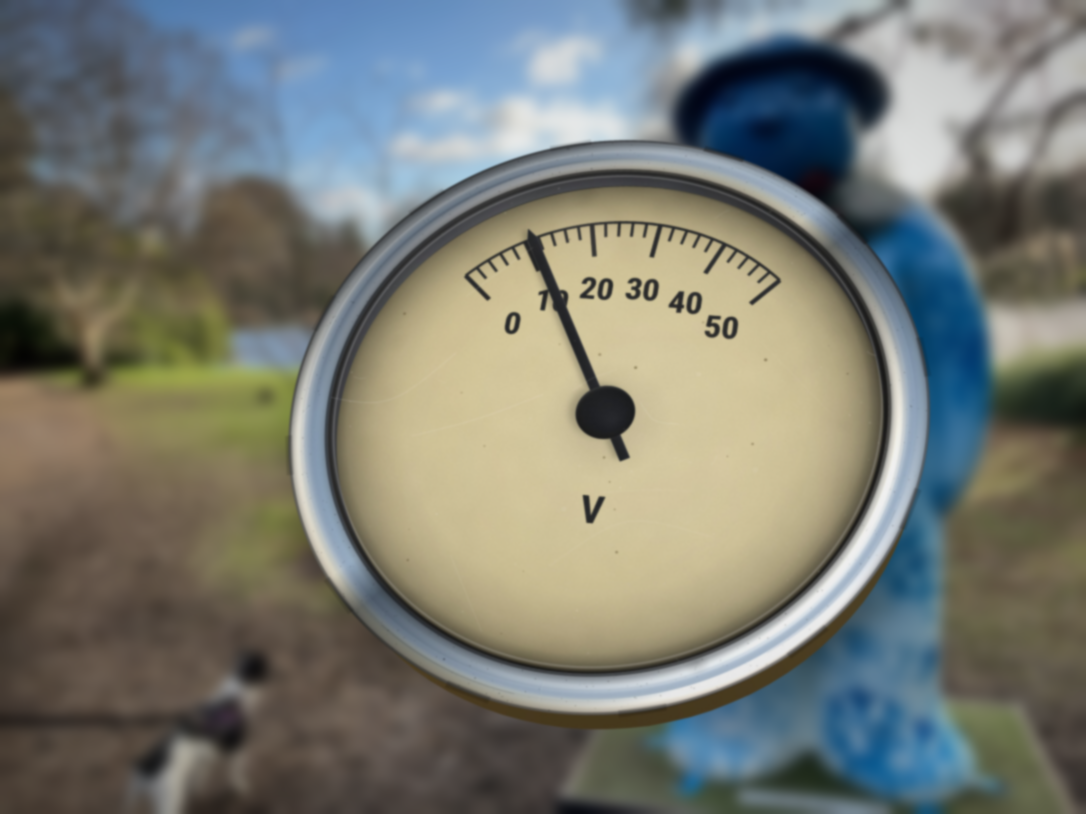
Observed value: **11** V
